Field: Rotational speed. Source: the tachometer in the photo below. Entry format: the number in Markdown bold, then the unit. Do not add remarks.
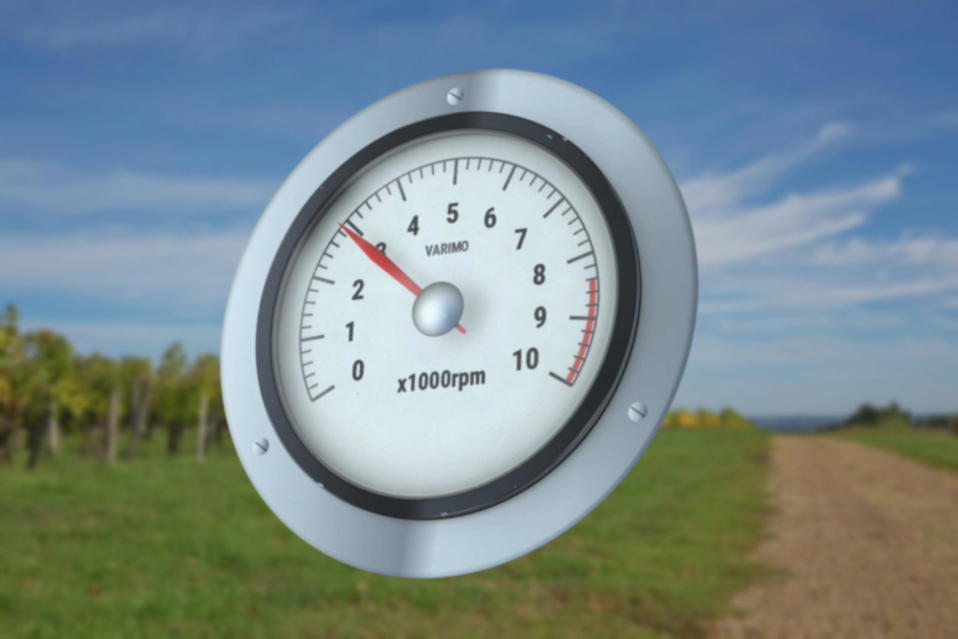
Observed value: **2900** rpm
